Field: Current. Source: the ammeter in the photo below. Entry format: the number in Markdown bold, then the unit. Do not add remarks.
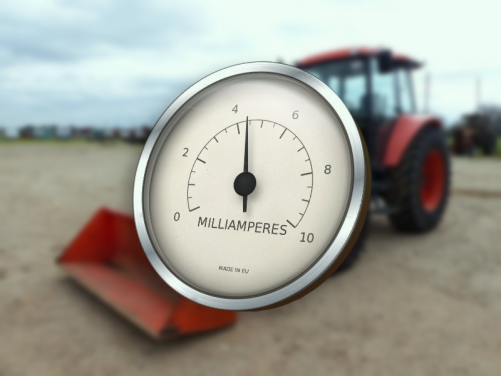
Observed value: **4.5** mA
